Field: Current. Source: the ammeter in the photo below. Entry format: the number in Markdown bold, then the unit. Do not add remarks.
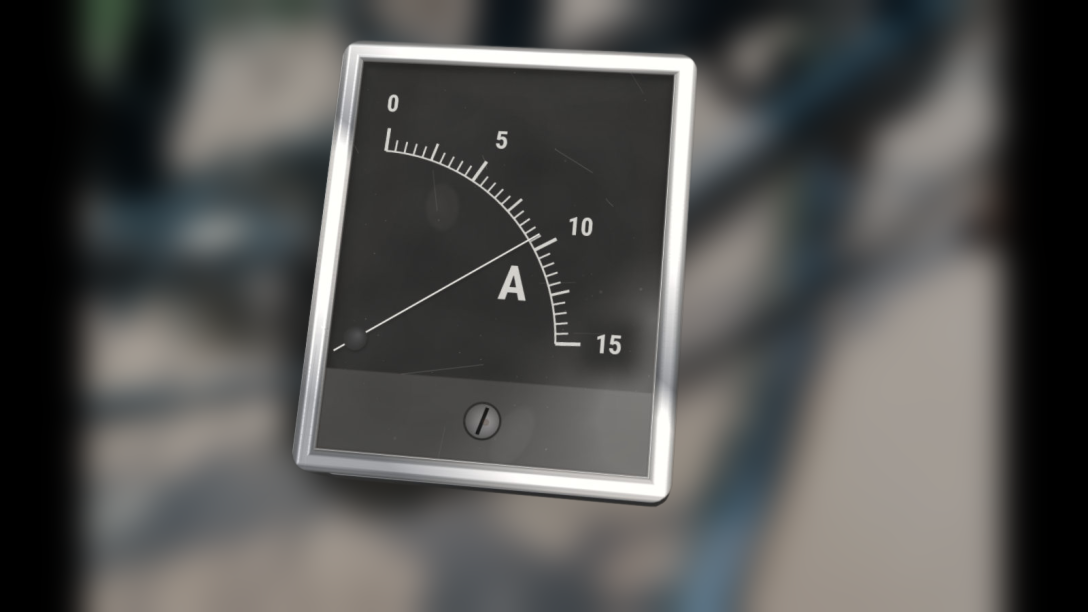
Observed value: **9.5** A
